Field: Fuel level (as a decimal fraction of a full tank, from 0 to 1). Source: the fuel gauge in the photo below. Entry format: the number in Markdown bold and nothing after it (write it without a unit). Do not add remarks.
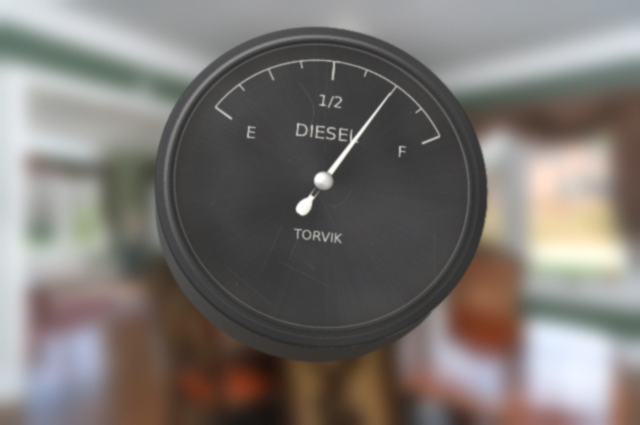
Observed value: **0.75**
